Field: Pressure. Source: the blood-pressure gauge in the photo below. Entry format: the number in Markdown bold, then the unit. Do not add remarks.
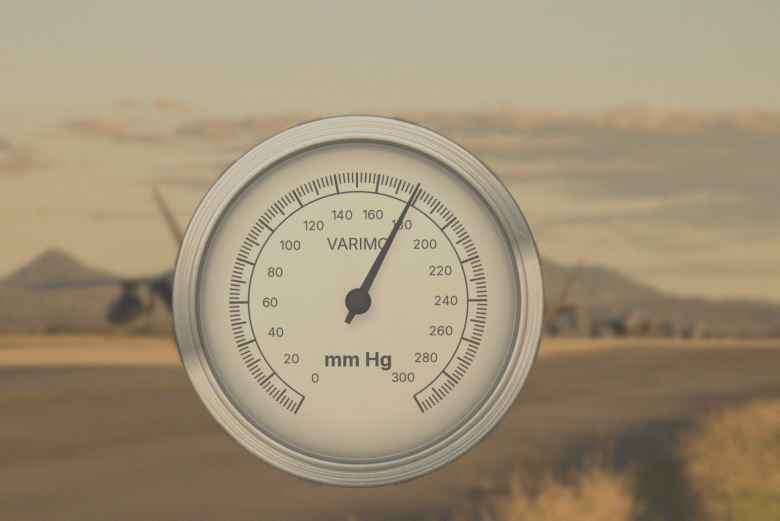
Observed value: **178** mmHg
